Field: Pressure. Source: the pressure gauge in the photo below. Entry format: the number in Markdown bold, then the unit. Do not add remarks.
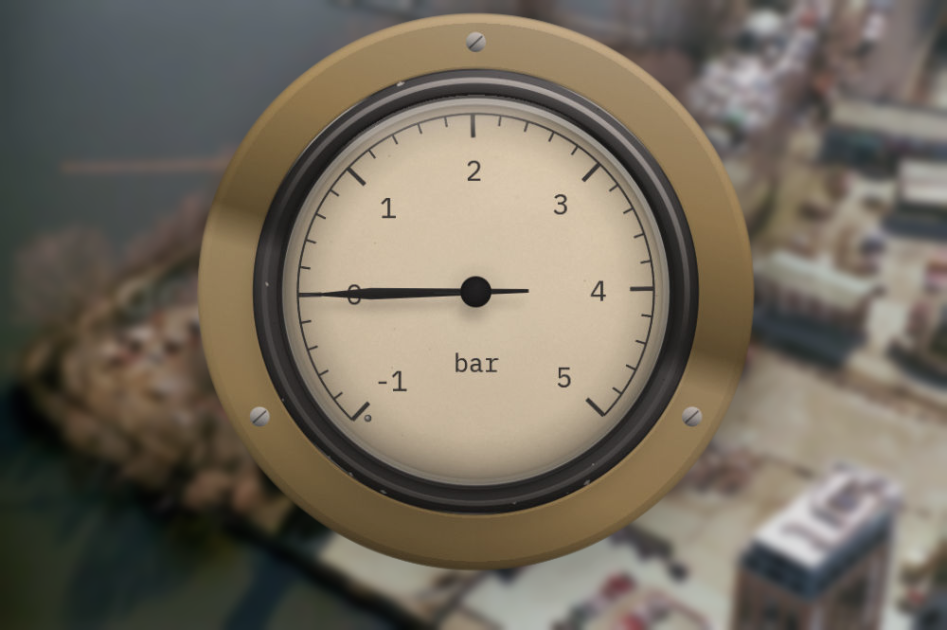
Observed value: **0** bar
